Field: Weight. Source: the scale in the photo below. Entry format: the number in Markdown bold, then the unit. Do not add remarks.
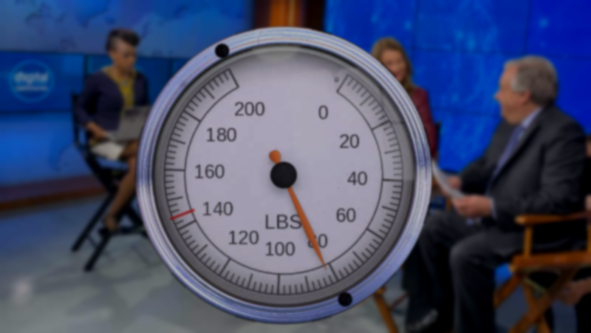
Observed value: **82** lb
